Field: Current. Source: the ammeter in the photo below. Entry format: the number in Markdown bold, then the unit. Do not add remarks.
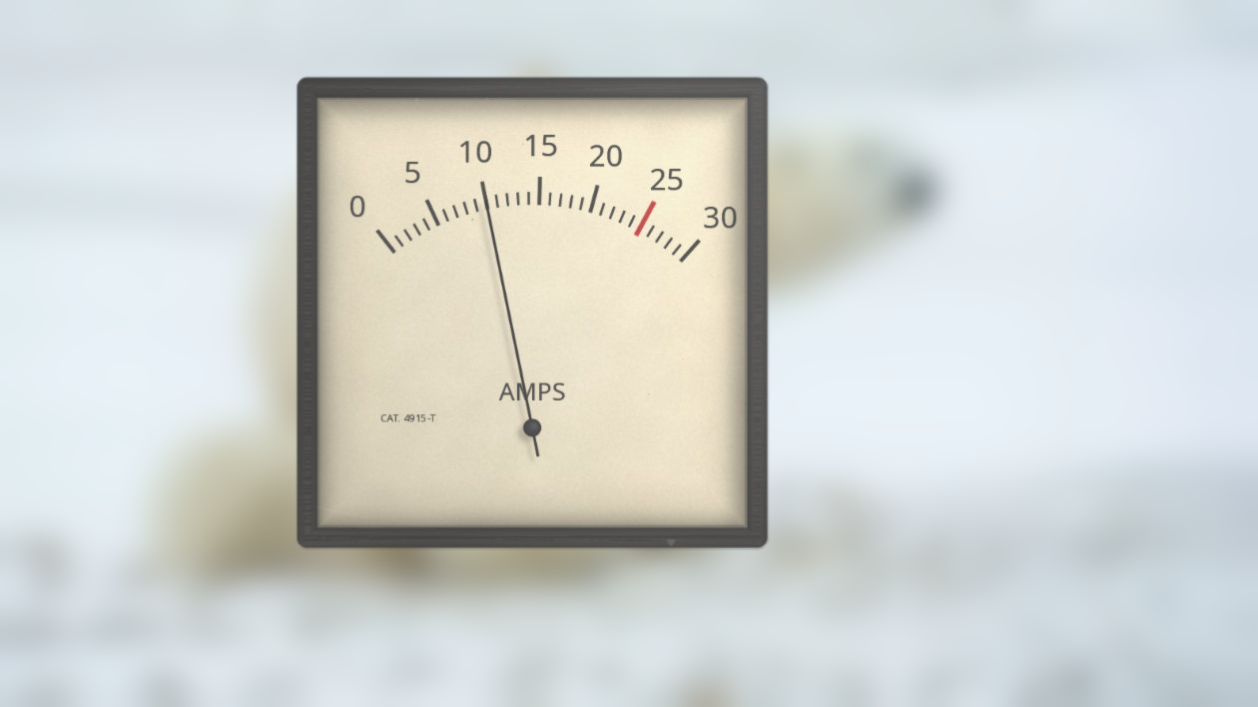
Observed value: **10** A
